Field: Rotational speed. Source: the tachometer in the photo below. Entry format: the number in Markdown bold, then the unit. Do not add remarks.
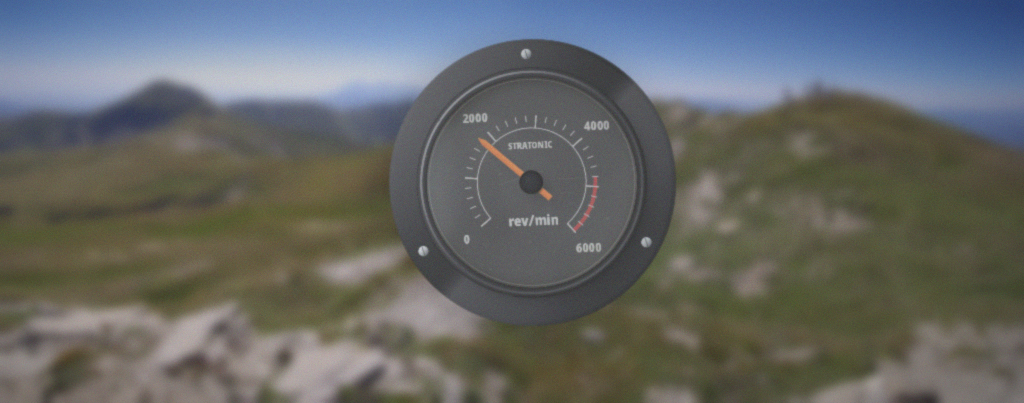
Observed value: **1800** rpm
